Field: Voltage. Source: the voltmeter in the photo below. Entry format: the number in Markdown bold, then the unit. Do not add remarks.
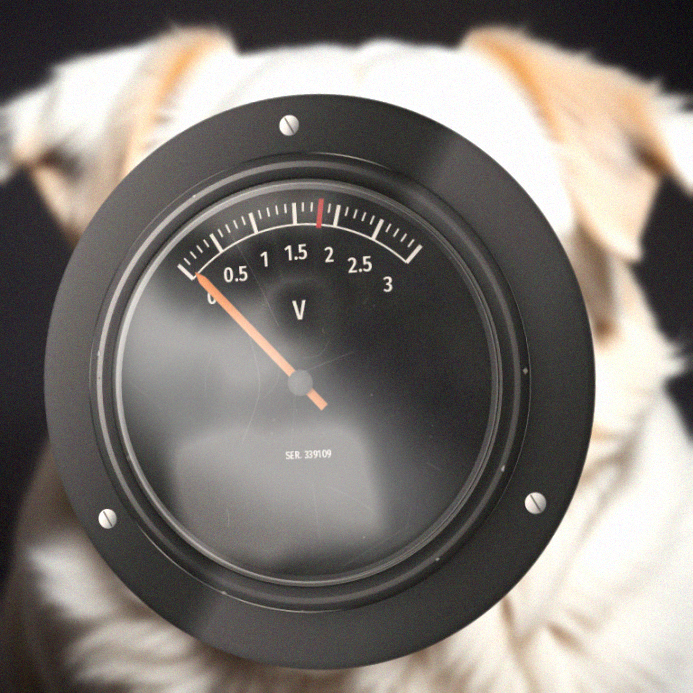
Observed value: **0.1** V
